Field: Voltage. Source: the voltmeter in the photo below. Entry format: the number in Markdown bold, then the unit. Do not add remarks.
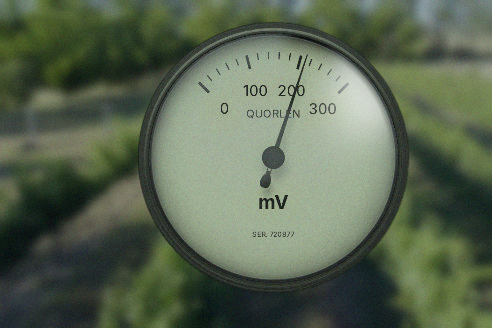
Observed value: **210** mV
